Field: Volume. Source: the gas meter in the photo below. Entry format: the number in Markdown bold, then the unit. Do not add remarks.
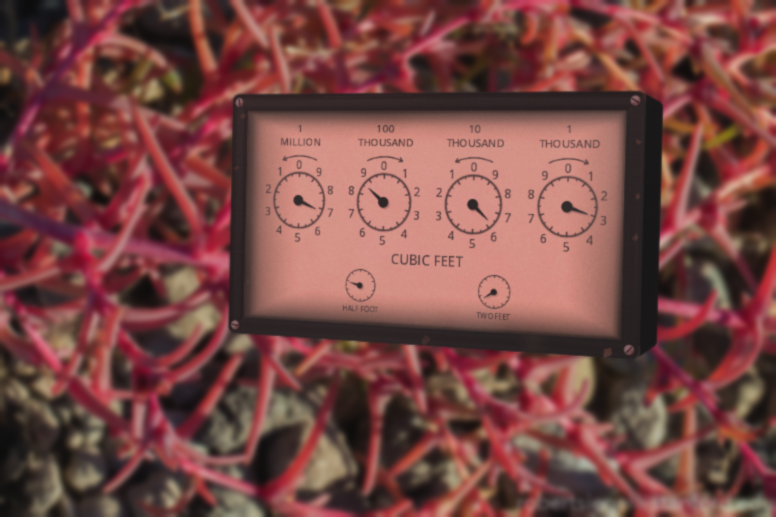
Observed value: **686300** ft³
